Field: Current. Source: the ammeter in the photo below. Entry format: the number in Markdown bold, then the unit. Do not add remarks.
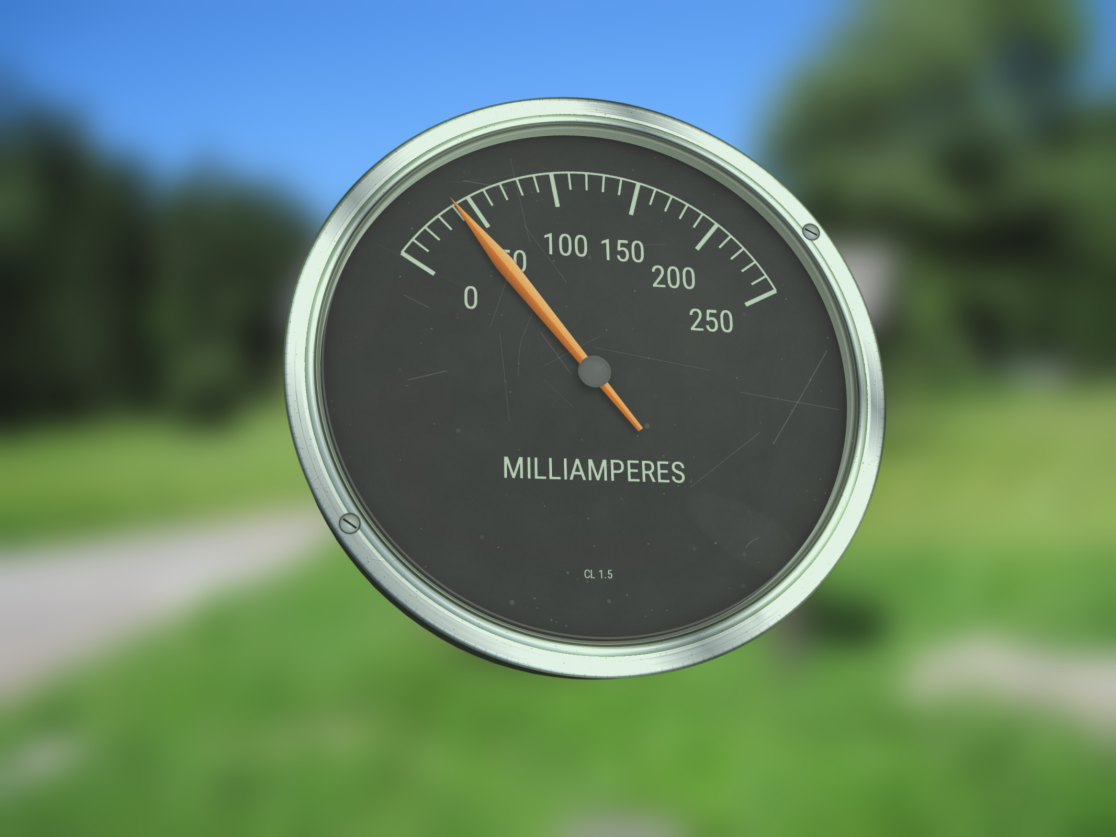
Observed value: **40** mA
